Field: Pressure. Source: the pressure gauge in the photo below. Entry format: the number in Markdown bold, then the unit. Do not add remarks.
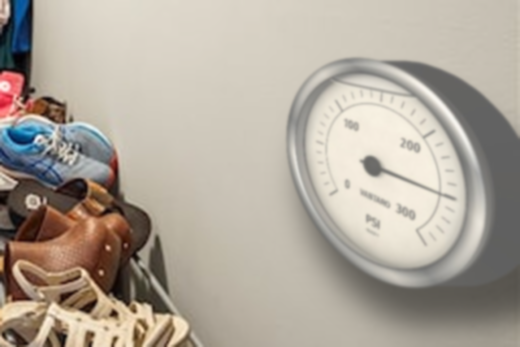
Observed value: **250** psi
